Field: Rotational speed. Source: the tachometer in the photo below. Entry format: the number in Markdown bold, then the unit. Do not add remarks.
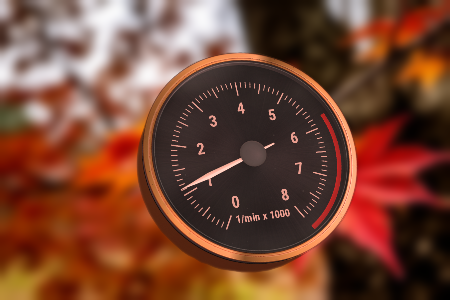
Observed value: **1100** rpm
